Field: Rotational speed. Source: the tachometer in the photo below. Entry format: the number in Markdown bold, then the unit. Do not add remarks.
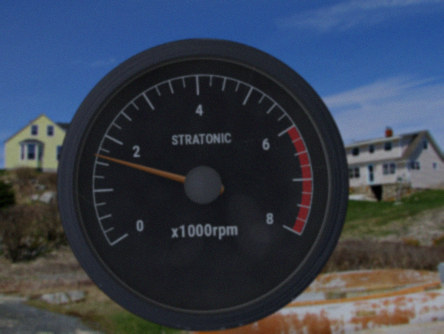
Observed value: **1625** rpm
